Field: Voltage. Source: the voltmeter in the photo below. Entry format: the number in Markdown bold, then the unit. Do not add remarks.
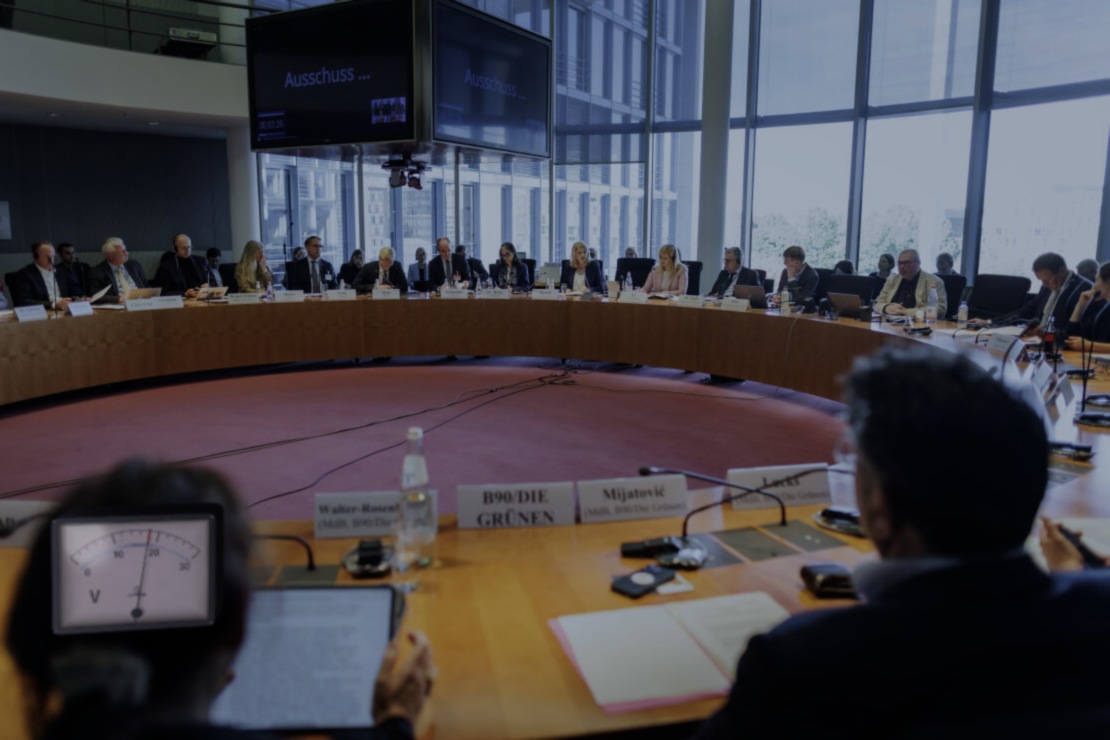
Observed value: **18** V
